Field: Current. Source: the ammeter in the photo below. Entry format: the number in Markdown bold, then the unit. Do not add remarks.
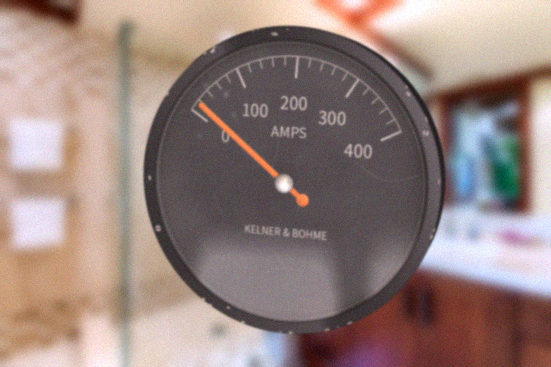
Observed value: **20** A
